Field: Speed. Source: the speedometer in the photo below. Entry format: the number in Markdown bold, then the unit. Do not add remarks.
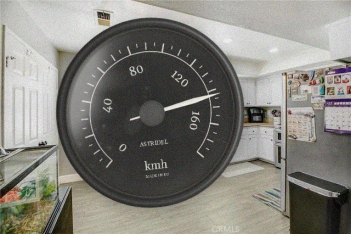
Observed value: **142.5** km/h
